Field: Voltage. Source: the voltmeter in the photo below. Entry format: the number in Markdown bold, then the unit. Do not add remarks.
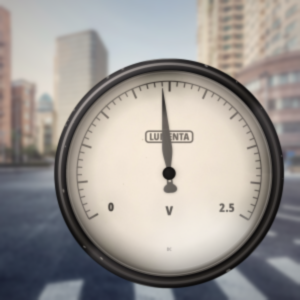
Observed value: **1.2** V
